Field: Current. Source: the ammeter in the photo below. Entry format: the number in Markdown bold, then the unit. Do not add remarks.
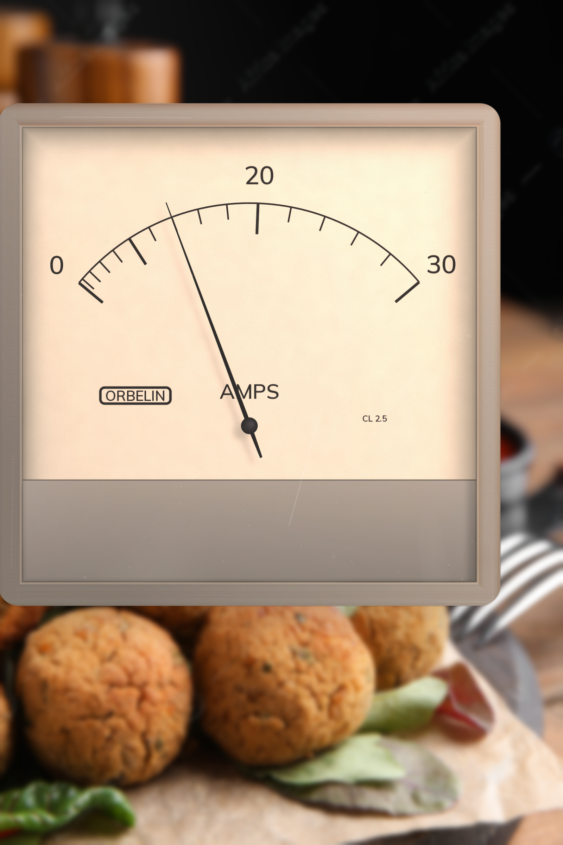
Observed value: **14** A
